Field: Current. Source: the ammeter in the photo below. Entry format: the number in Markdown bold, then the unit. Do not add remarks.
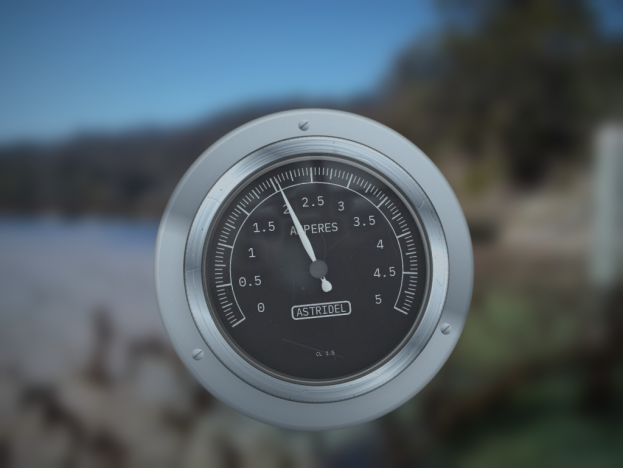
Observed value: **2.05** A
